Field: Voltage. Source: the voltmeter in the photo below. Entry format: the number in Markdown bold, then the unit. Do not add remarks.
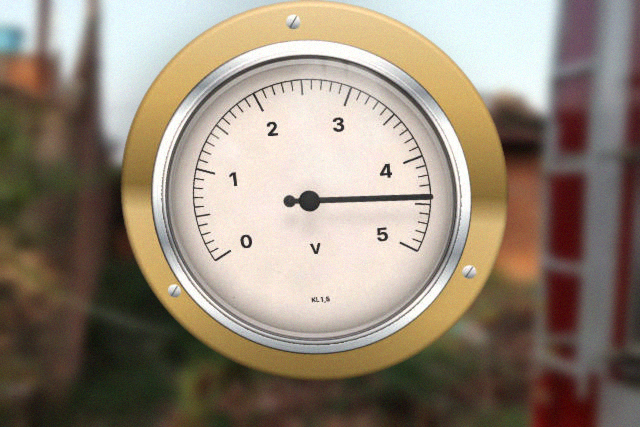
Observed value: **4.4** V
